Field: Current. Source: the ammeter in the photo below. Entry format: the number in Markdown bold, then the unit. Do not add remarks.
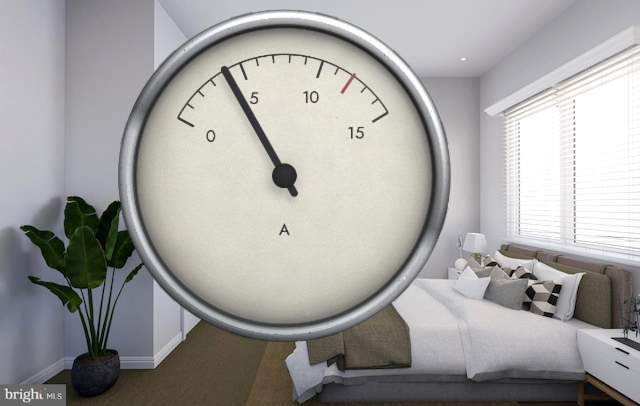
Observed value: **4** A
